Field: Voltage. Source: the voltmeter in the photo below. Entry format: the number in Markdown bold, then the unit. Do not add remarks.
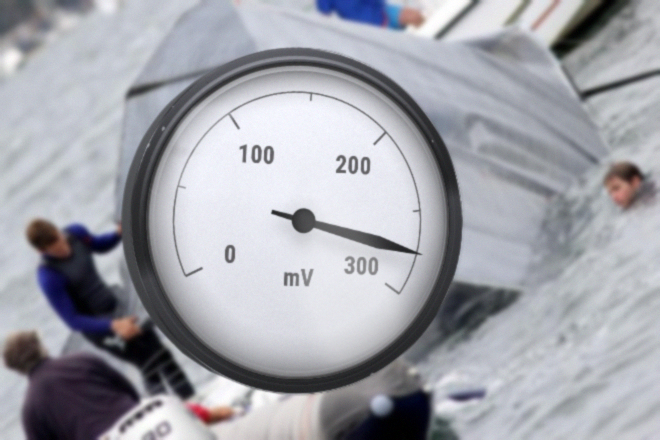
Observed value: **275** mV
